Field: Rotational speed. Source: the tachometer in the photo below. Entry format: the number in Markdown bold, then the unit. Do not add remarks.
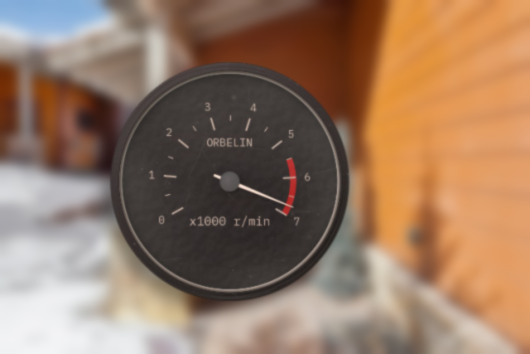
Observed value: **6750** rpm
